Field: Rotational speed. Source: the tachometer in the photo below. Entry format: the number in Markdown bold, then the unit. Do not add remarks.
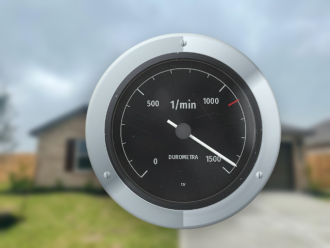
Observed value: **1450** rpm
